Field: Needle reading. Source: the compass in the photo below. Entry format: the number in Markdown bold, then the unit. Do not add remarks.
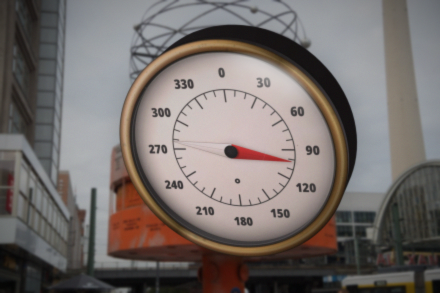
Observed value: **100** °
